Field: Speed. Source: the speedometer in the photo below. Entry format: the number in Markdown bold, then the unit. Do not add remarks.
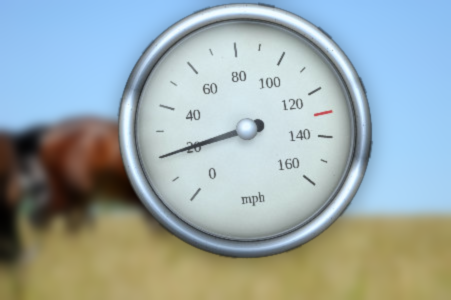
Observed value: **20** mph
